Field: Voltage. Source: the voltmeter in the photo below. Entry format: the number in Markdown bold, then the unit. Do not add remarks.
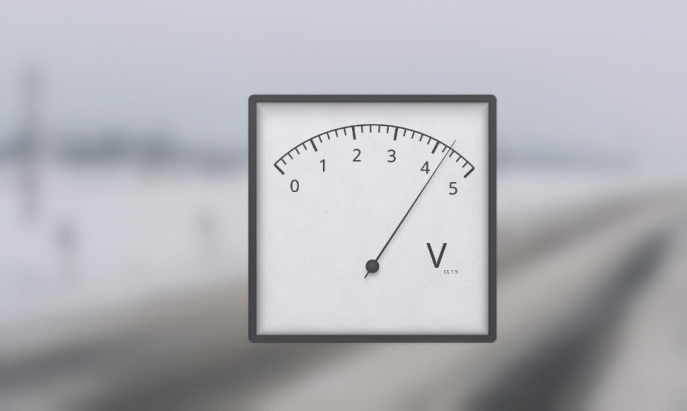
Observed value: **4.3** V
